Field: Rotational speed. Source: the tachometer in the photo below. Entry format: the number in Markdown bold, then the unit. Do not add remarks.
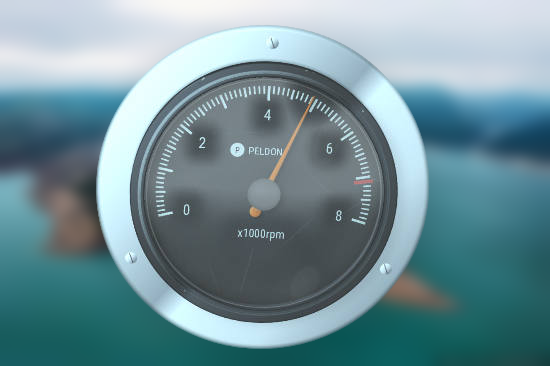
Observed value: **4900** rpm
